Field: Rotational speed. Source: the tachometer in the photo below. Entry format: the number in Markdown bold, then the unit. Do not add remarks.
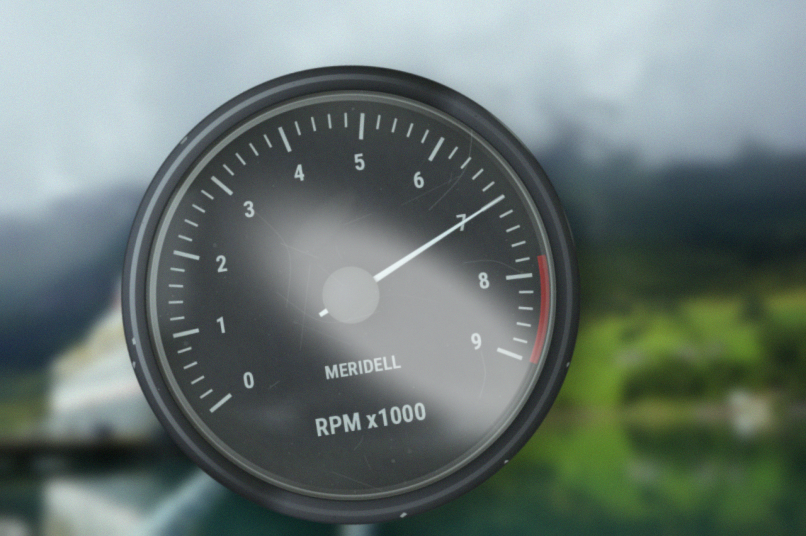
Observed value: **7000** rpm
